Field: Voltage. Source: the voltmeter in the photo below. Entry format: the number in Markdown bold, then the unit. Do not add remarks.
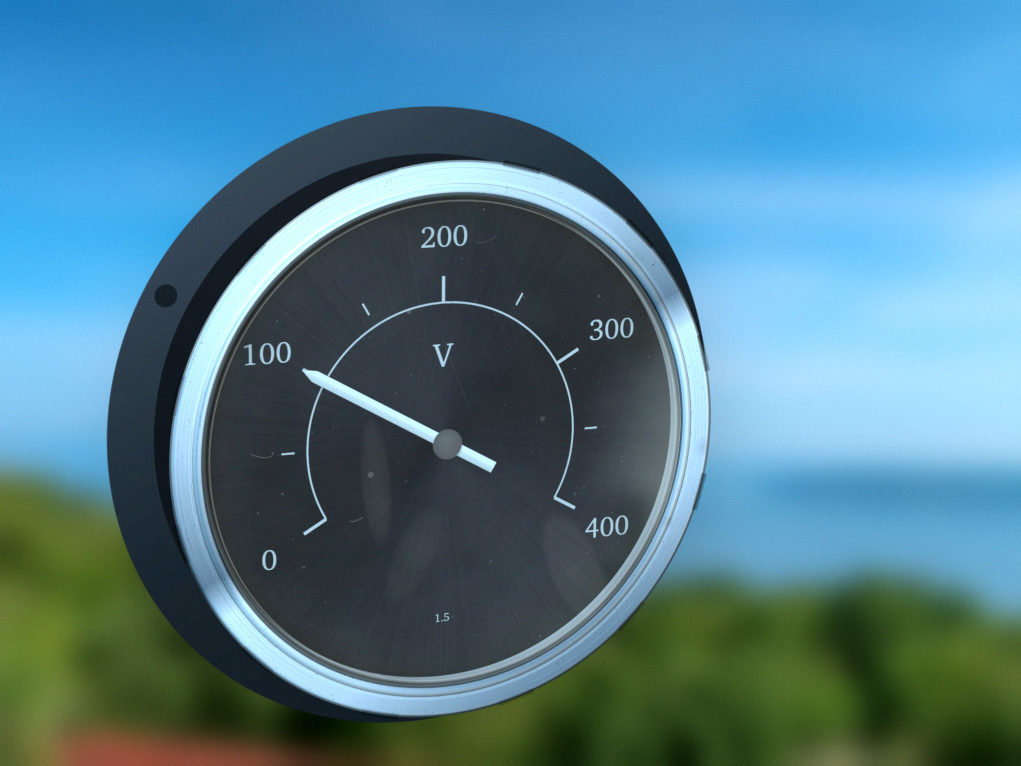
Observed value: **100** V
